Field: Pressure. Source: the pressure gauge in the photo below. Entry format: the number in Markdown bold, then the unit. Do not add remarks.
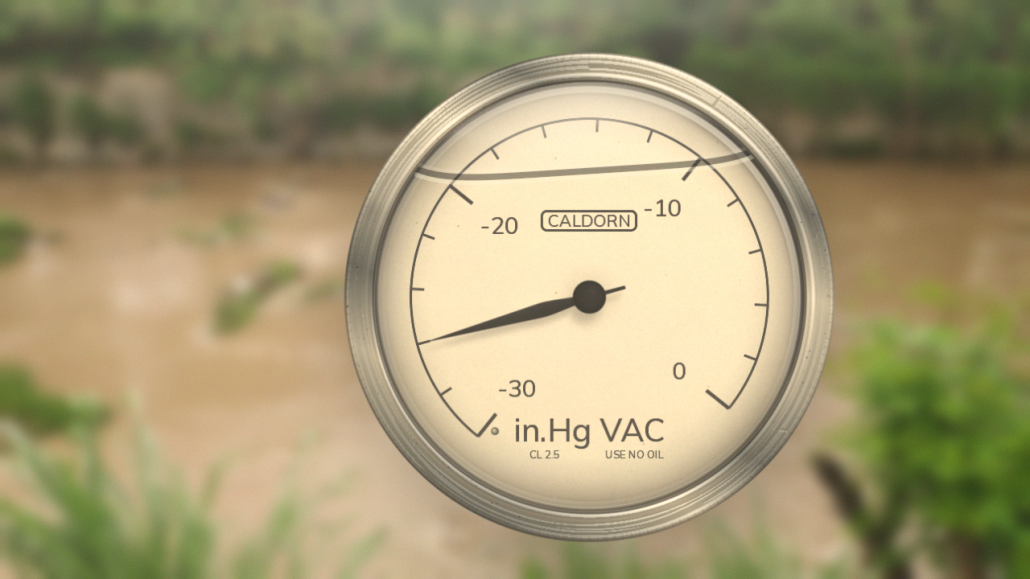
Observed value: **-26** inHg
